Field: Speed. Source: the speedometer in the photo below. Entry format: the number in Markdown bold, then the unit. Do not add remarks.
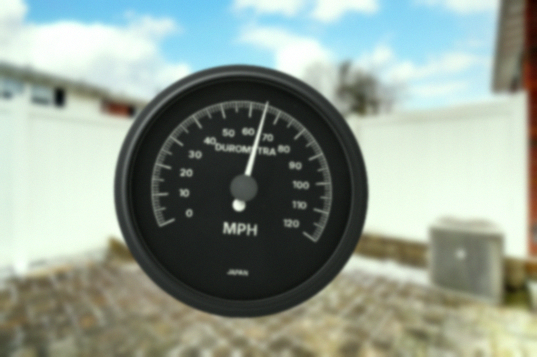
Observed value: **65** mph
